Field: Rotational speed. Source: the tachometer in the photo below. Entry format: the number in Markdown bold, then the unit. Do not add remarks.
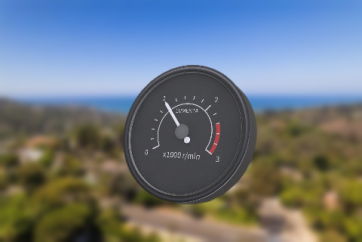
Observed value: **1000** rpm
